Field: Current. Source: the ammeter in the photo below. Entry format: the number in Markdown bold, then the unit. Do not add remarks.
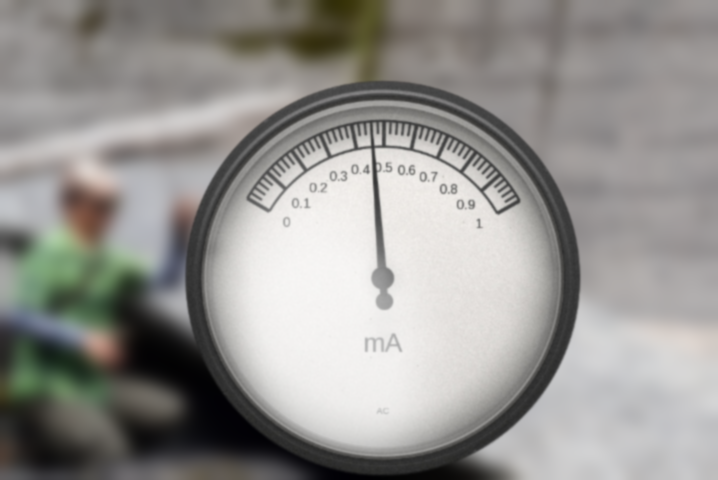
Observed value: **0.46** mA
